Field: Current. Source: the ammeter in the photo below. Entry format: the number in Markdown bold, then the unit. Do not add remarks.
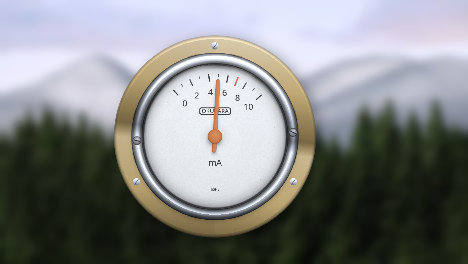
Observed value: **5** mA
